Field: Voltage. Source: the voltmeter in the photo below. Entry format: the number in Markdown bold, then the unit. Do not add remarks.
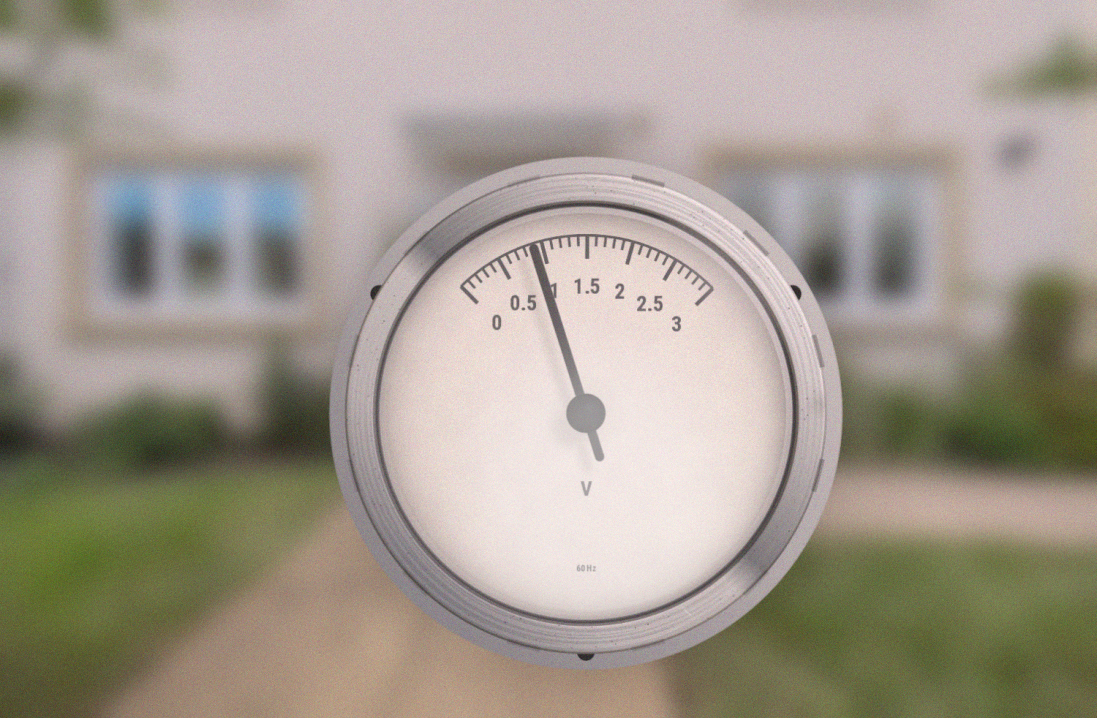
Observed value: **0.9** V
